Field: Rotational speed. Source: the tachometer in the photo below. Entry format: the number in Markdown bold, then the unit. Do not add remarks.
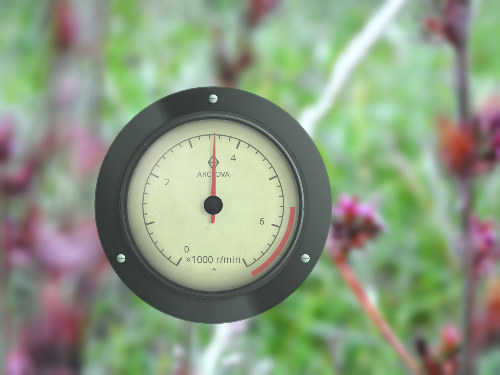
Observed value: **3500** rpm
